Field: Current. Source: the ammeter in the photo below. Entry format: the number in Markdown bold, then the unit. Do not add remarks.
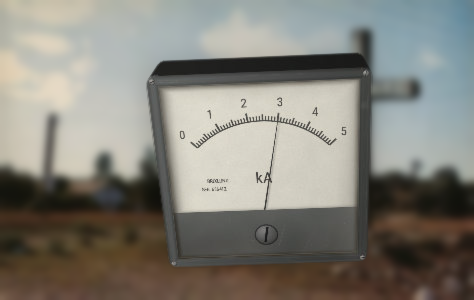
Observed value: **3** kA
